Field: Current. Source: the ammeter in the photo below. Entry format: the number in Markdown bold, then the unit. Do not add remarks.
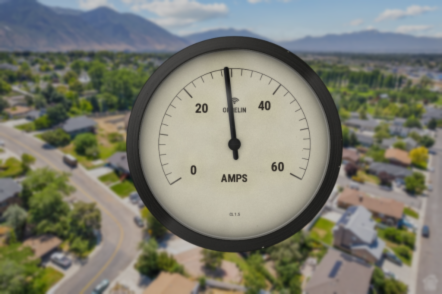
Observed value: **29** A
